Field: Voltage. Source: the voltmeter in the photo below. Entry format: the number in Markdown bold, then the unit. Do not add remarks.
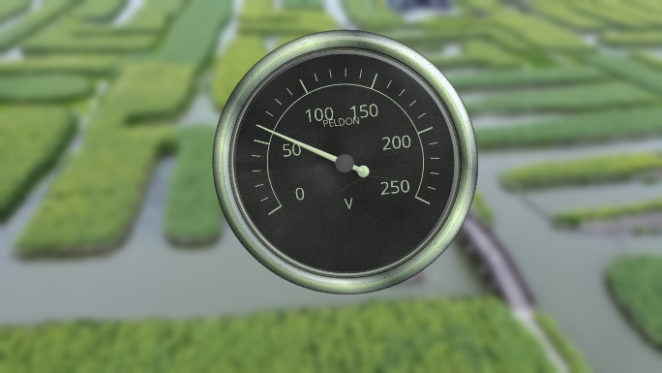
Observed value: **60** V
